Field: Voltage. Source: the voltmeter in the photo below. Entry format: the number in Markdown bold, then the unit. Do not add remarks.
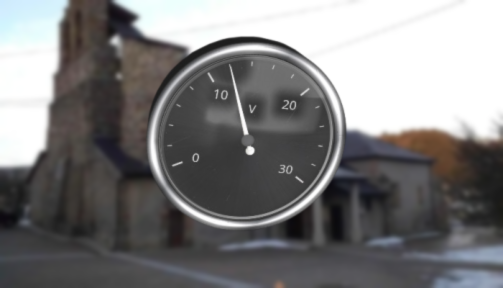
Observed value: **12** V
